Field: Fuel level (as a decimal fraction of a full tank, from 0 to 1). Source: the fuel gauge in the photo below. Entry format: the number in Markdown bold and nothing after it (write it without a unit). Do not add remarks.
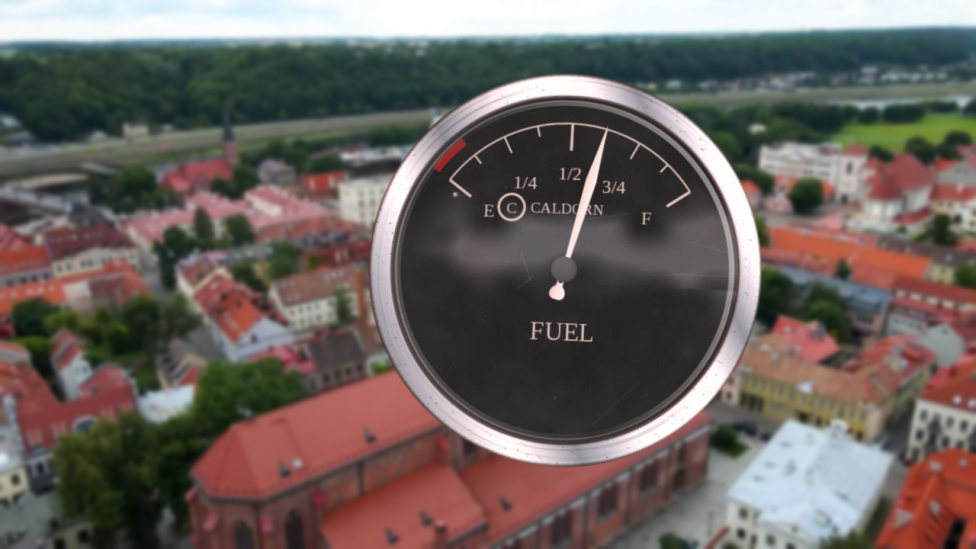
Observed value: **0.625**
